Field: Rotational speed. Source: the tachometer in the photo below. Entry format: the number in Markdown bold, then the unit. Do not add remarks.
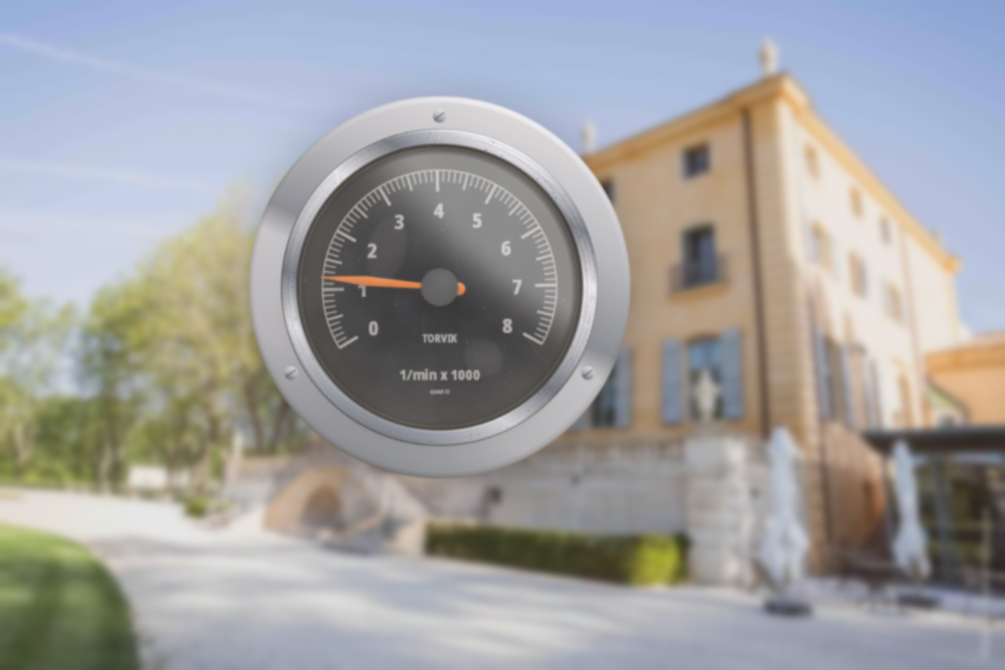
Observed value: **1200** rpm
